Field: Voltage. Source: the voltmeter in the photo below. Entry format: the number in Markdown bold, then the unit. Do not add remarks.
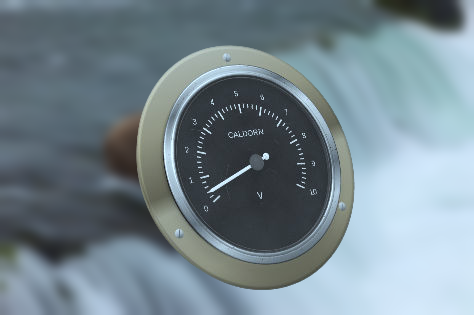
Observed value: **0.4** V
